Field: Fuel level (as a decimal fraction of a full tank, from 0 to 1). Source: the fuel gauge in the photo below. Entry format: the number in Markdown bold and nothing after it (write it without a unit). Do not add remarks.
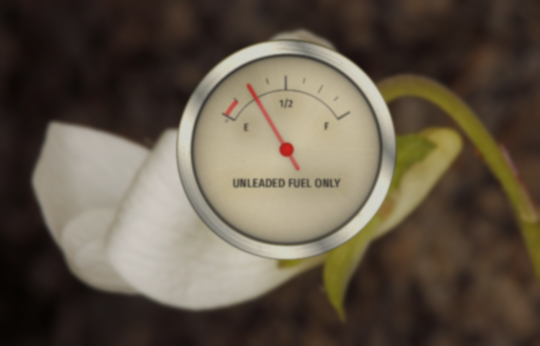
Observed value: **0.25**
